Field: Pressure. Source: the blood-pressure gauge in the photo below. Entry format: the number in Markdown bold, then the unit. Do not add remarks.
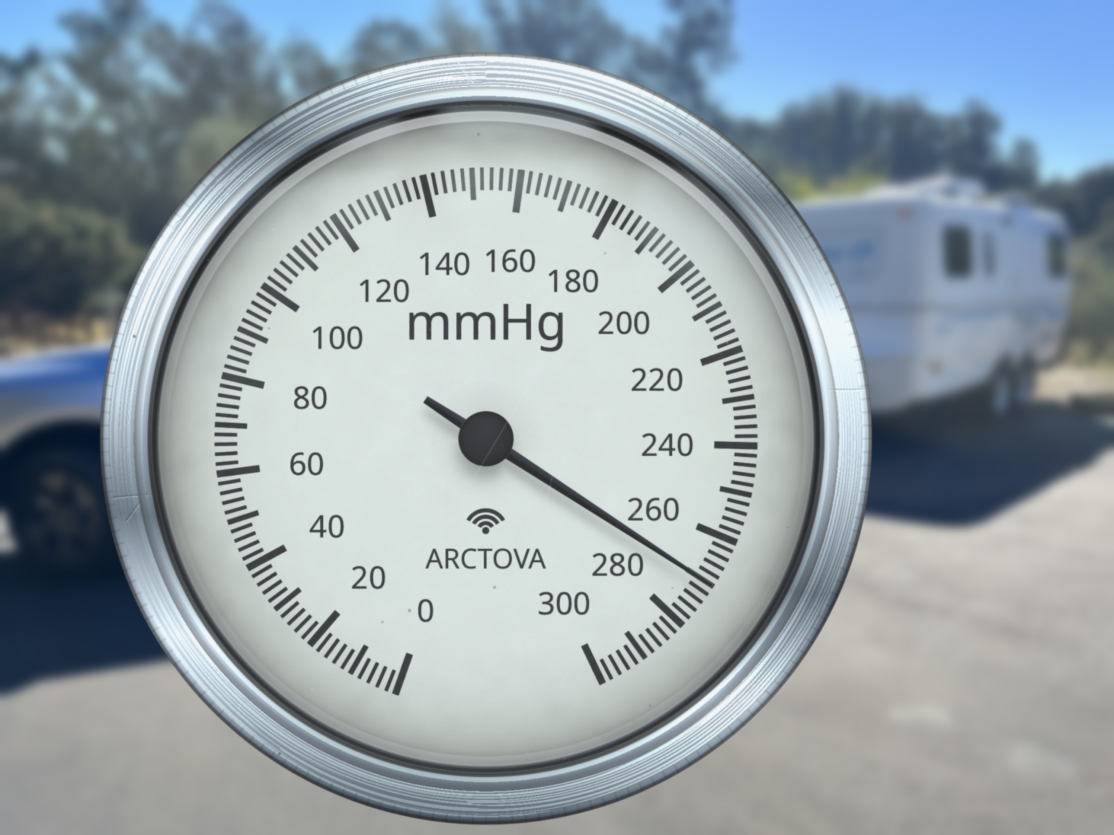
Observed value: **270** mmHg
